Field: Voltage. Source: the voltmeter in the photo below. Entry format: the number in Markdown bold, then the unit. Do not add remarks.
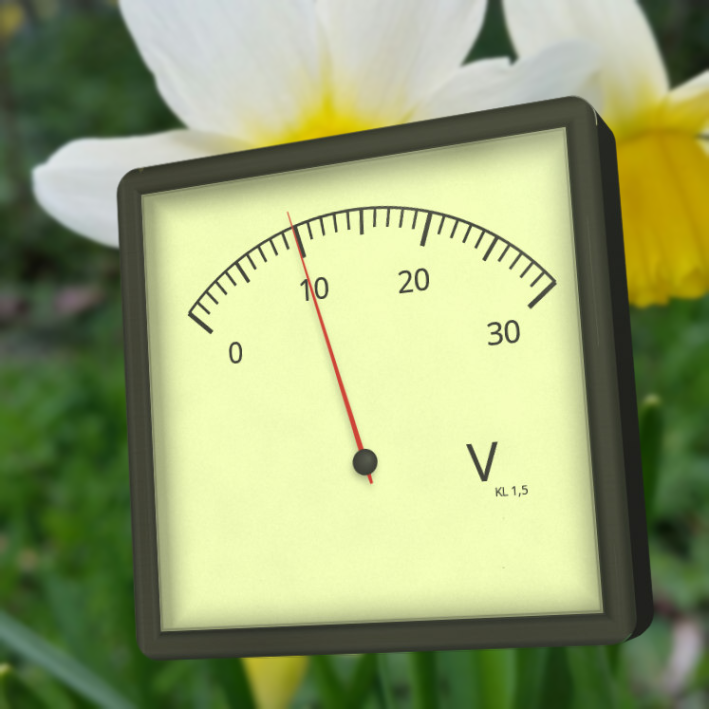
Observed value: **10** V
